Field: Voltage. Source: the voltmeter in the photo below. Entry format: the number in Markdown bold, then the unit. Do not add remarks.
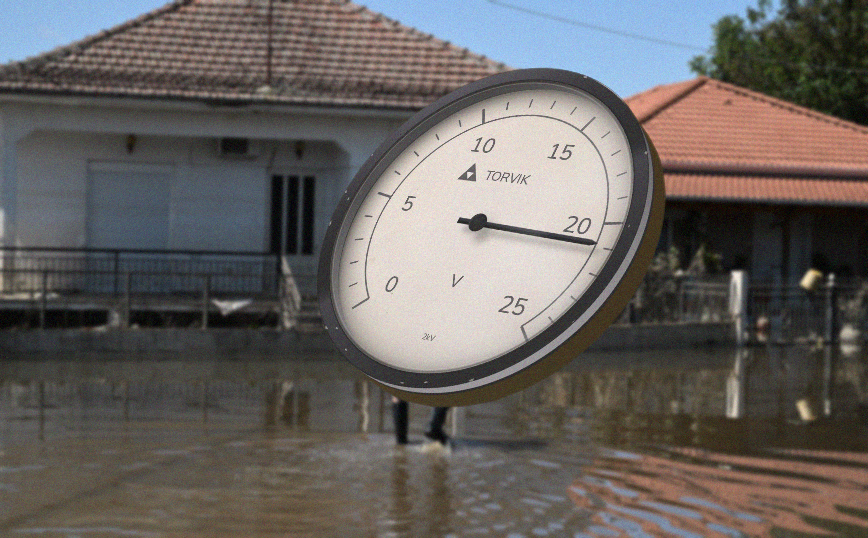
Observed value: **21** V
